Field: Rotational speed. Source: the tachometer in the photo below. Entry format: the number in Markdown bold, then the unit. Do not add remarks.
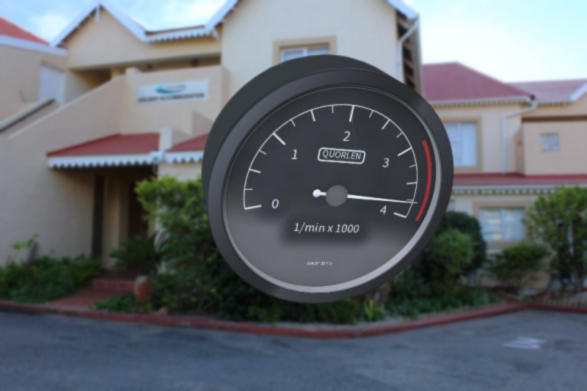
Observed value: **3750** rpm
